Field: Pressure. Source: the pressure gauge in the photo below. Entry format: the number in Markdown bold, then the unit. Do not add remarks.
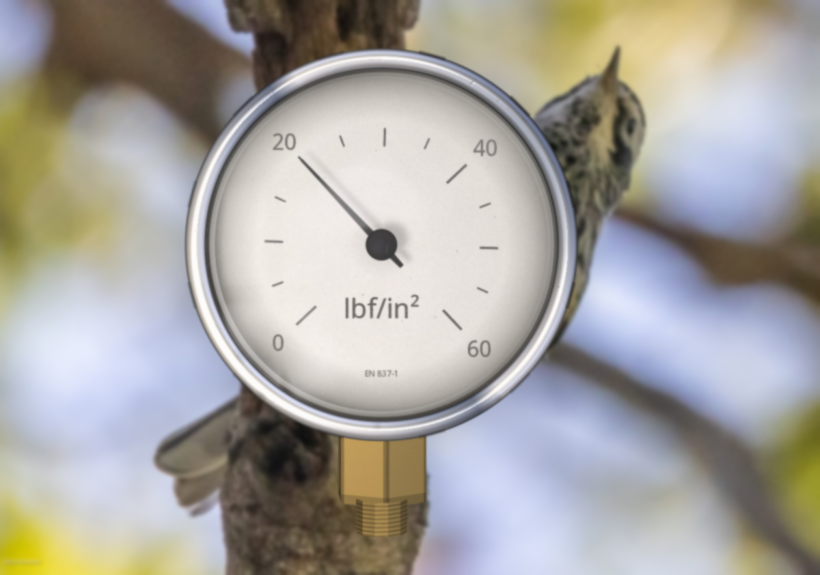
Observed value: **20** psi
